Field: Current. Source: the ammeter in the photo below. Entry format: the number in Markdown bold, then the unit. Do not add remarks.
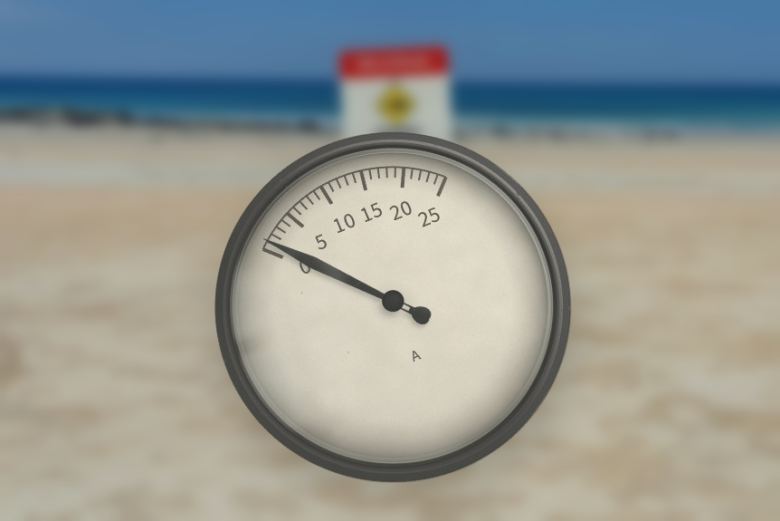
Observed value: **1** A
